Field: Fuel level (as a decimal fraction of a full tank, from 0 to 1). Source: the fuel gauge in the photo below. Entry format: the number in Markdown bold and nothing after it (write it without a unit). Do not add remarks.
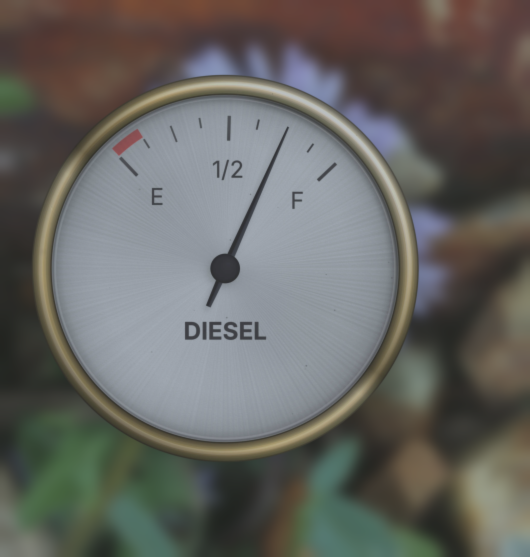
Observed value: **0.75**
